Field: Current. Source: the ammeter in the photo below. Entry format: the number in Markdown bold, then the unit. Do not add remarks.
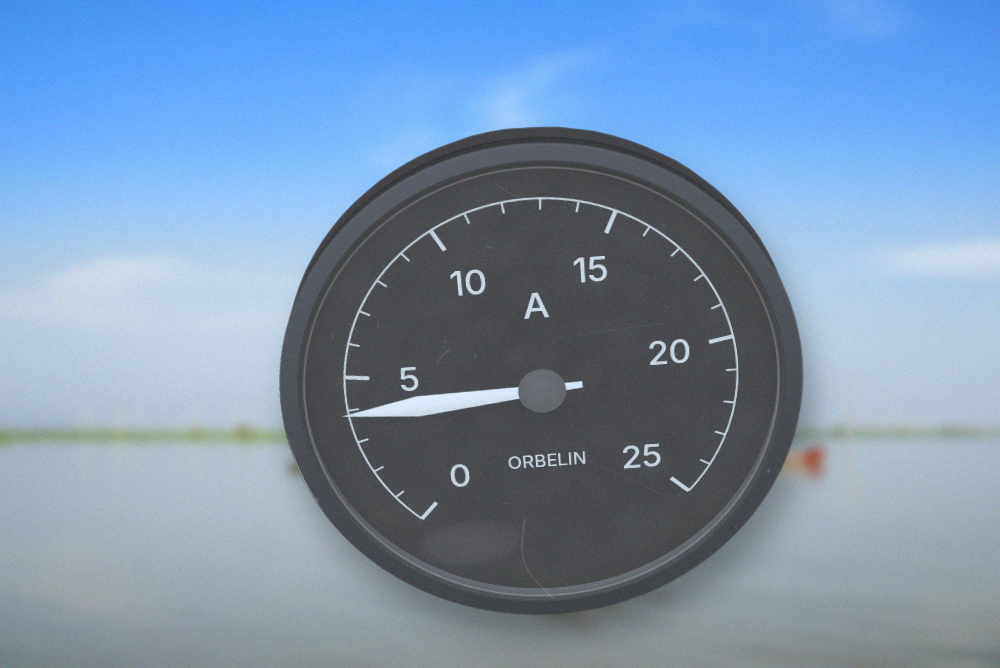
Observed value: **4** A
